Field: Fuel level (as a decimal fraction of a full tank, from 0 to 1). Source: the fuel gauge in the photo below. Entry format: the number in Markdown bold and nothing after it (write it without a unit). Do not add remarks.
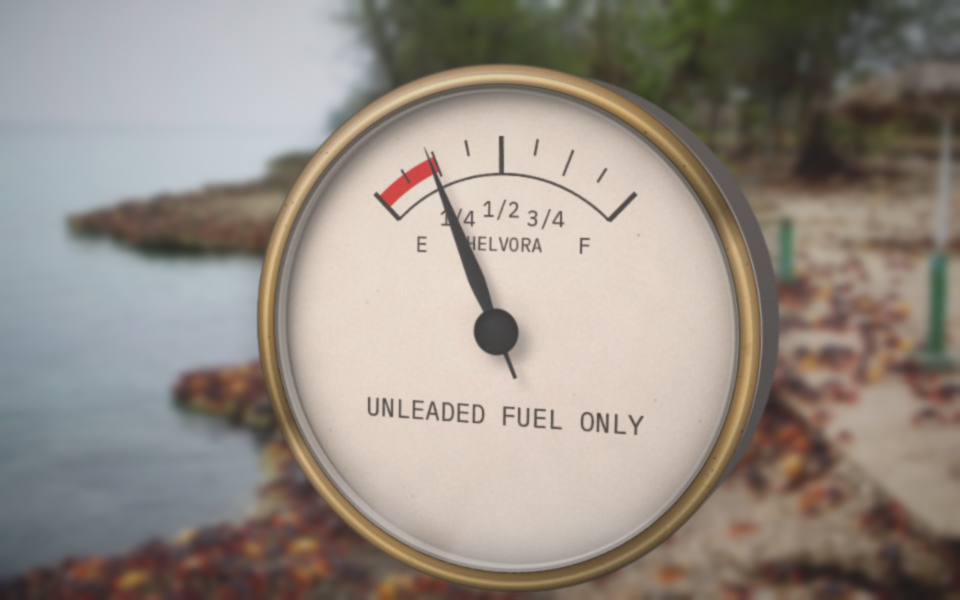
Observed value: **0.25**
